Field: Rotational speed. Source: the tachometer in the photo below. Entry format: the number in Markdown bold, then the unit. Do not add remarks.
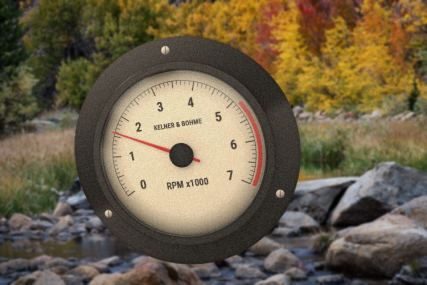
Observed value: **1600** rpm
